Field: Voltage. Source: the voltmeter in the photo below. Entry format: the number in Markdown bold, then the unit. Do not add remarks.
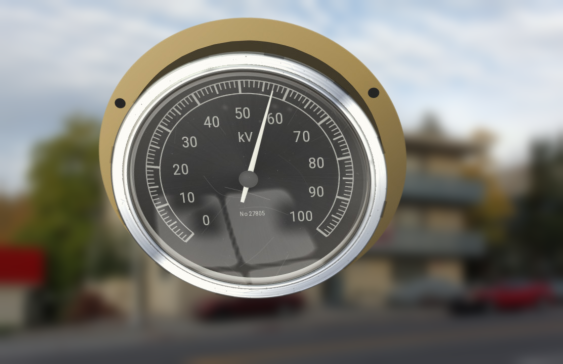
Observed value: **57** kV
